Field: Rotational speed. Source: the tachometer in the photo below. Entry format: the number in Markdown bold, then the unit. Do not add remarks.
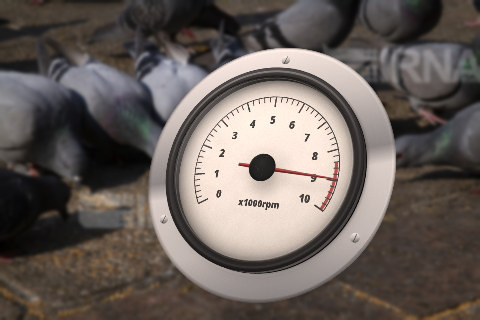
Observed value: **9000** rpm
